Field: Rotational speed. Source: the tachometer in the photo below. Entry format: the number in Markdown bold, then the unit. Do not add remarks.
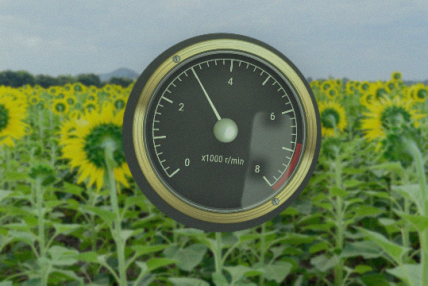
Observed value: **3000** rpm
